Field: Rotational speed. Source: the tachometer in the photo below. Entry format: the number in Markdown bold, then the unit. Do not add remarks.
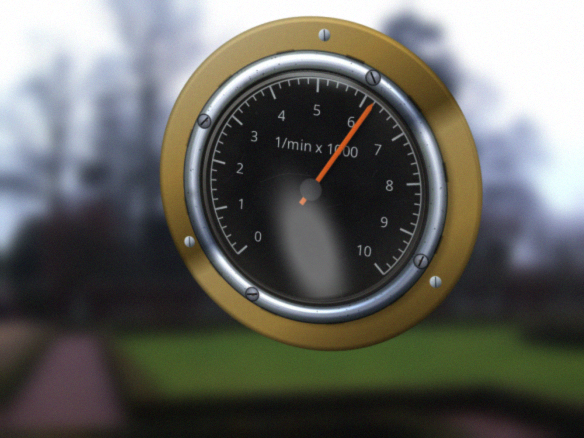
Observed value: **6200** rpm
